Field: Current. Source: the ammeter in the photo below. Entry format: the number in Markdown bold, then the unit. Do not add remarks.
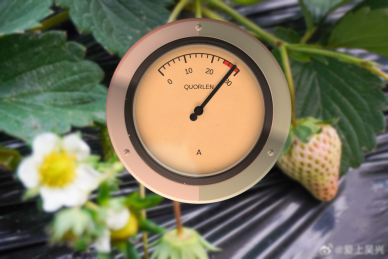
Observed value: **28** A
